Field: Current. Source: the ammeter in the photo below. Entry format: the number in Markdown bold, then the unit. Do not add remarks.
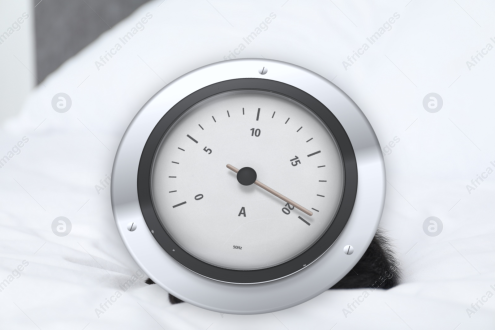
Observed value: **19.5** A
